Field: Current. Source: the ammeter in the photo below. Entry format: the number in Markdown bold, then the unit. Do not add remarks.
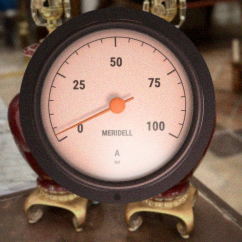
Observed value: **2.5** A
